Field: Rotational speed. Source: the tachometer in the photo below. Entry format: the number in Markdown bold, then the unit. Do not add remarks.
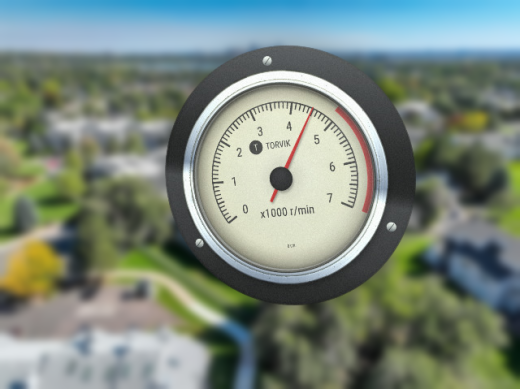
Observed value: **4500** rpm
